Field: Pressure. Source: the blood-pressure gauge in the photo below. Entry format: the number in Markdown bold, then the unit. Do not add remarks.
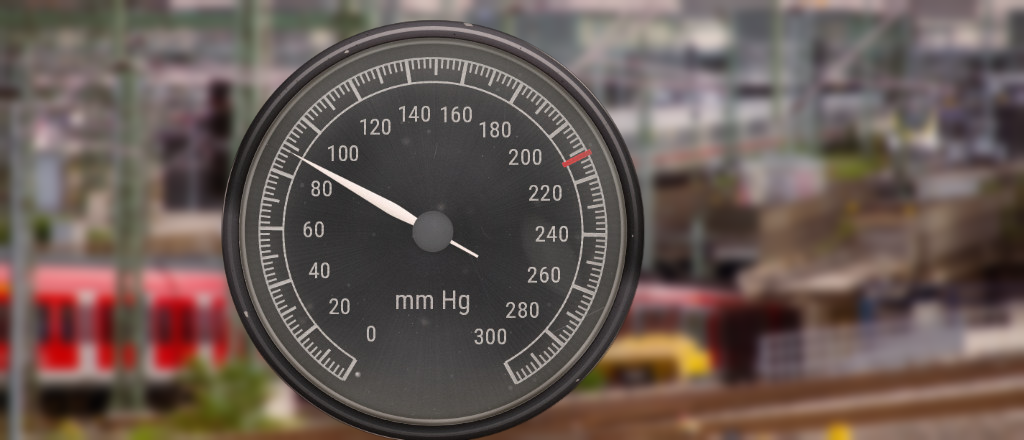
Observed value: **88** mmHg
